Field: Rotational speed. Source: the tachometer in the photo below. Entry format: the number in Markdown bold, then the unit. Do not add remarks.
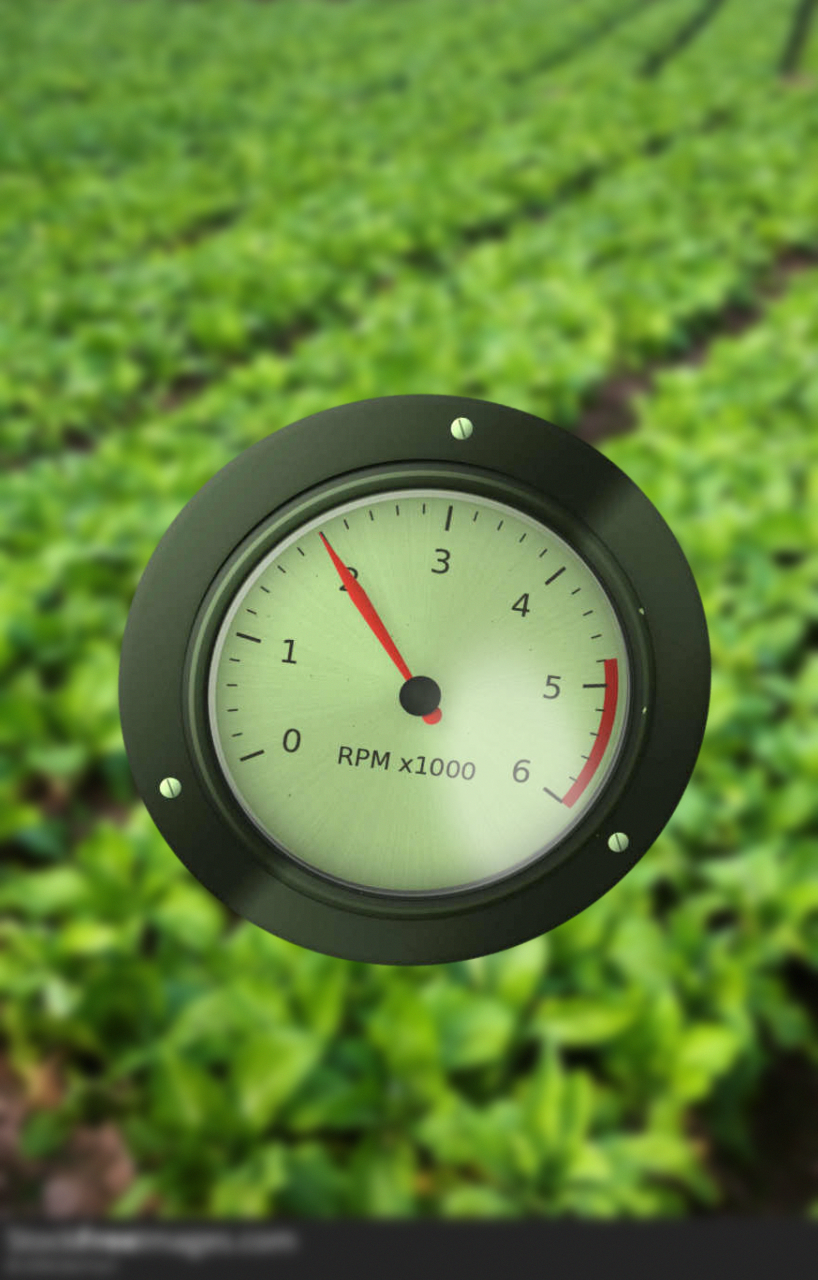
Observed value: **2000** rpm
